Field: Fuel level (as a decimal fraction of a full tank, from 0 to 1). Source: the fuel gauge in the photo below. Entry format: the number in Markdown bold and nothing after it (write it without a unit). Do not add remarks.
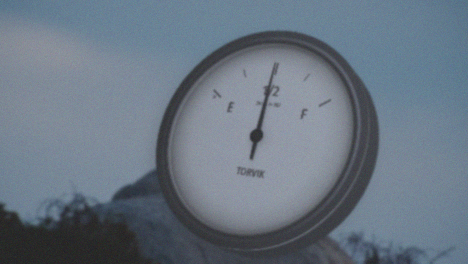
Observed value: **0.5**
